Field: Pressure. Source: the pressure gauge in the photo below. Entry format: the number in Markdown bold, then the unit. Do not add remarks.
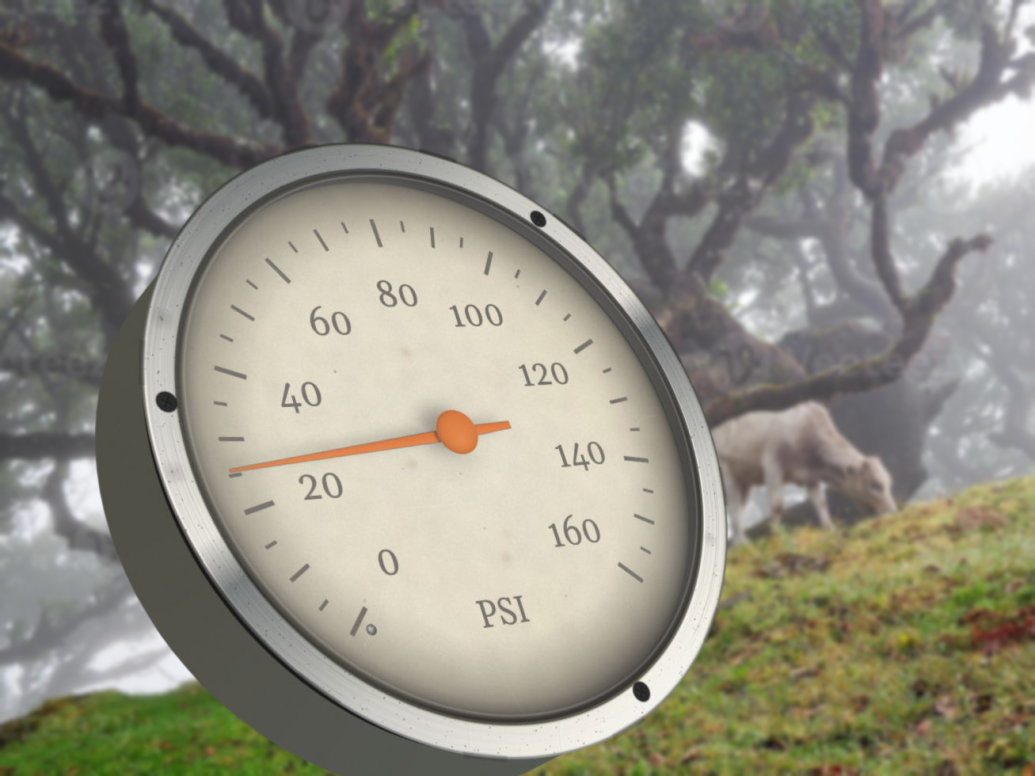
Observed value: **25** psi
